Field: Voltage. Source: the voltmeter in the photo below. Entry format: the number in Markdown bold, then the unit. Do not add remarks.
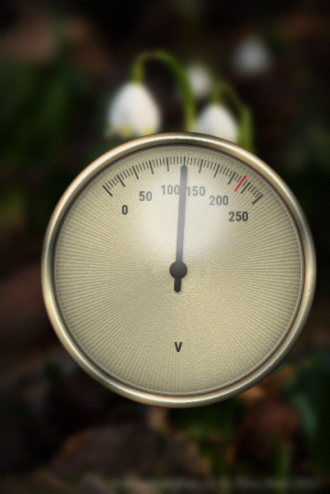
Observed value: **125** V
